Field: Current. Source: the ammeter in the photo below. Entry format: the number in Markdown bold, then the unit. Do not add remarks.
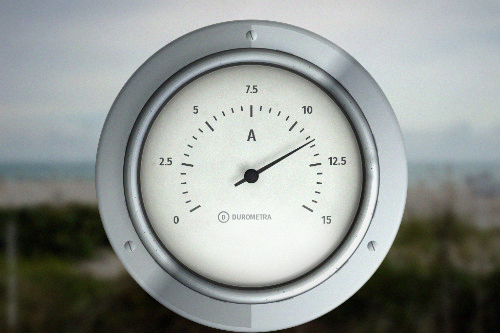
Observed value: **11.25** A
